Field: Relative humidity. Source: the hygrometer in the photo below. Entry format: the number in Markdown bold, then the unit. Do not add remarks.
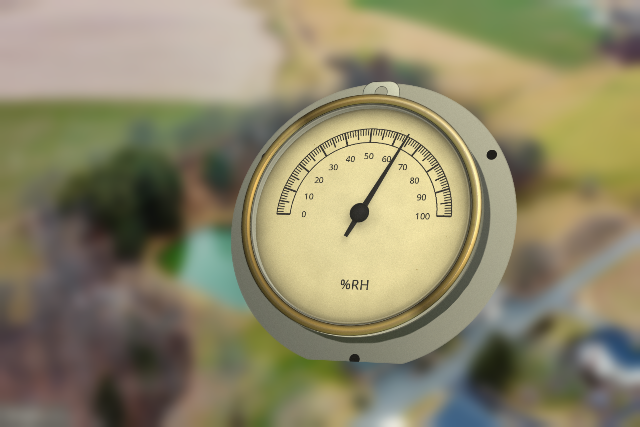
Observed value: **65** %
